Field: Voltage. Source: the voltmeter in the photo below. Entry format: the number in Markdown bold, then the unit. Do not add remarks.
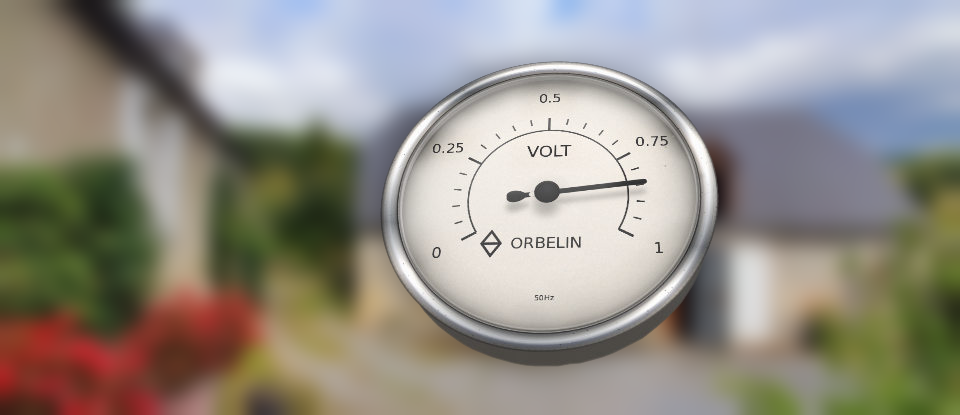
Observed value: **0.85** V
